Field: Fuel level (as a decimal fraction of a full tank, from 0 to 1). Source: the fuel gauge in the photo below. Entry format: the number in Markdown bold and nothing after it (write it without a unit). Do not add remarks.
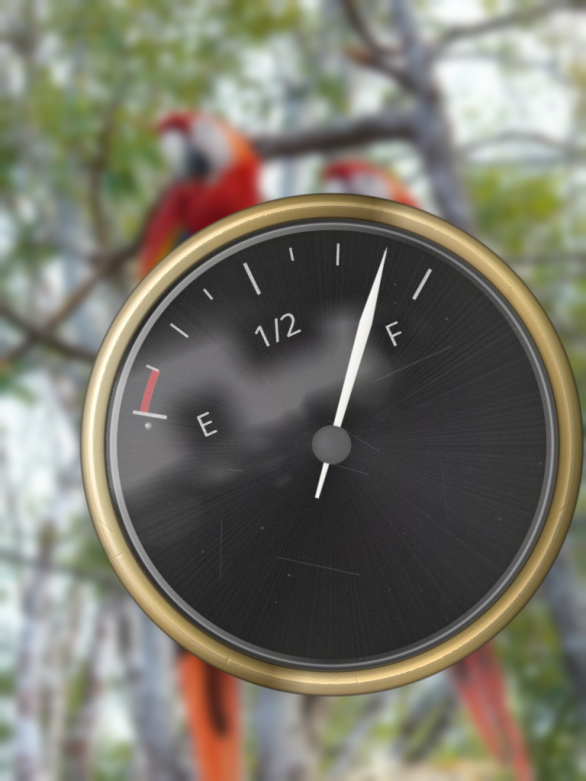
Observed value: **0.875**
